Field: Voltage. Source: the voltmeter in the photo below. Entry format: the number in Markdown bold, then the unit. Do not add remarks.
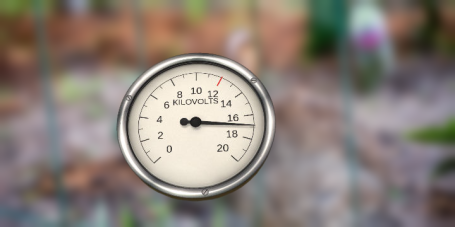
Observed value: **17** kV
